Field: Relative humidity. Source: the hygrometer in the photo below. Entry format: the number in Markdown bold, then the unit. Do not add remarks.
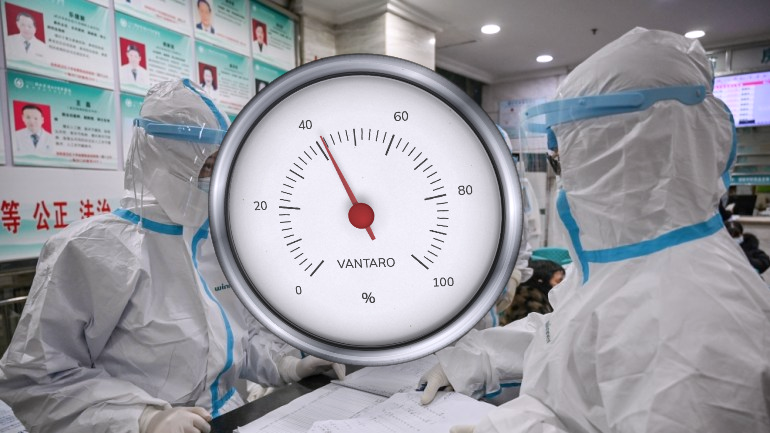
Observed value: **42** %
